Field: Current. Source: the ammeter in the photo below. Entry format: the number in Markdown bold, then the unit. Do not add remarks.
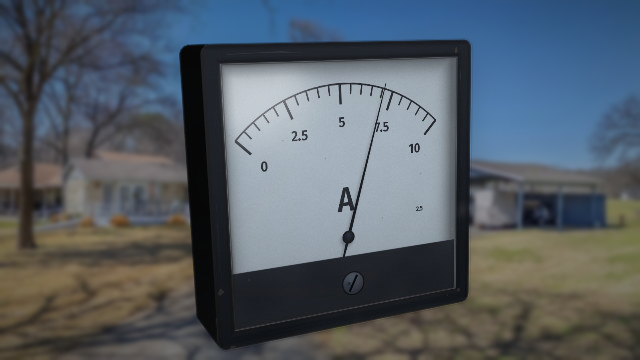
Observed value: **7** A
